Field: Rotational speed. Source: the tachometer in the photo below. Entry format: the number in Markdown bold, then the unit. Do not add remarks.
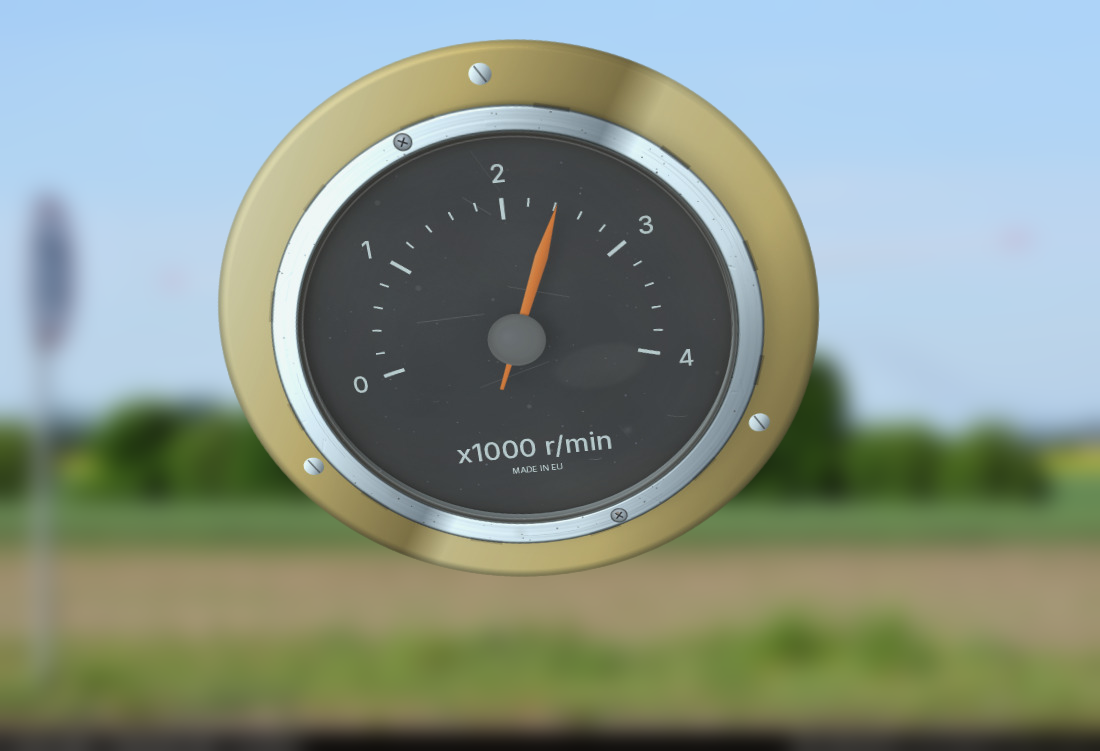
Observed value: **2400** rpm
